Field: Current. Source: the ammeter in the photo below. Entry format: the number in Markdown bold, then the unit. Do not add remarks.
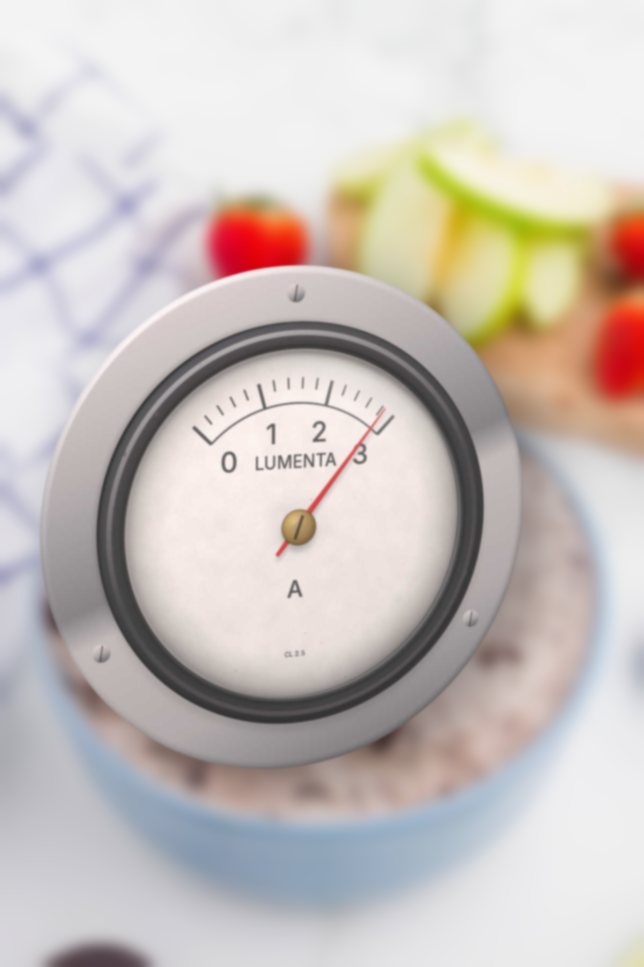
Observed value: **2.8** A
